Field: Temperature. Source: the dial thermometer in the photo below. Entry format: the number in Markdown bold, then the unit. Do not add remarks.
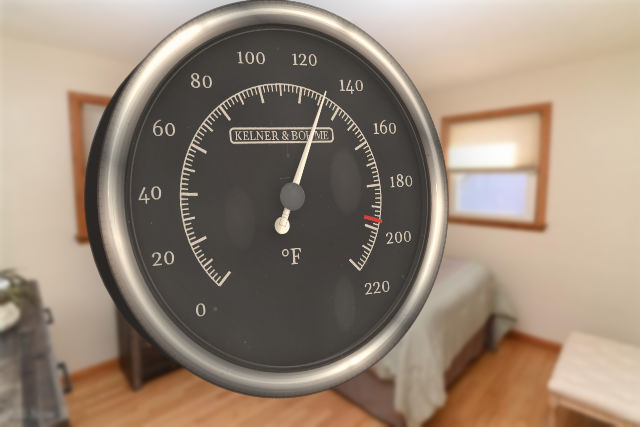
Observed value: **130** °F
